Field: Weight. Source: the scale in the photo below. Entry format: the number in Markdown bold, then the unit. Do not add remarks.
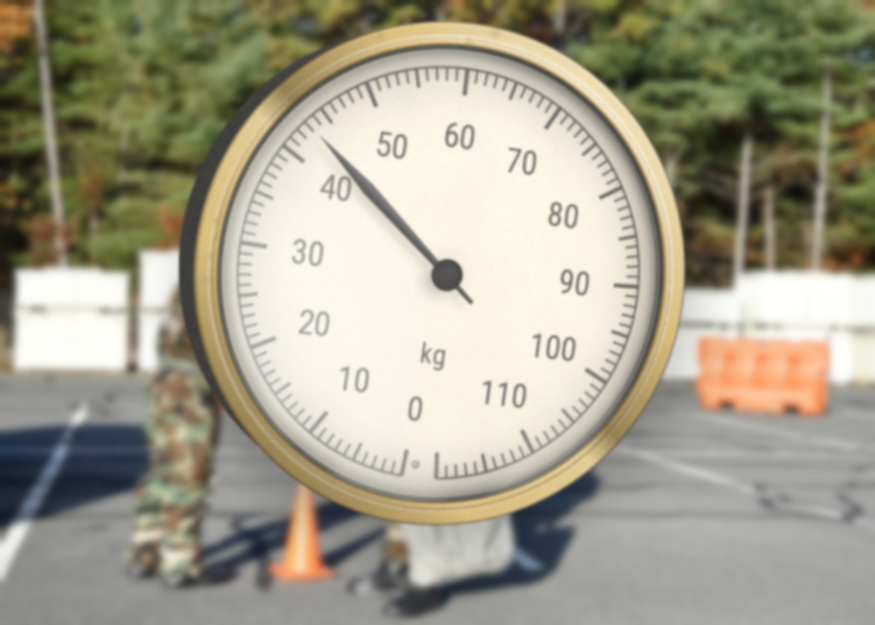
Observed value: **43** kg
